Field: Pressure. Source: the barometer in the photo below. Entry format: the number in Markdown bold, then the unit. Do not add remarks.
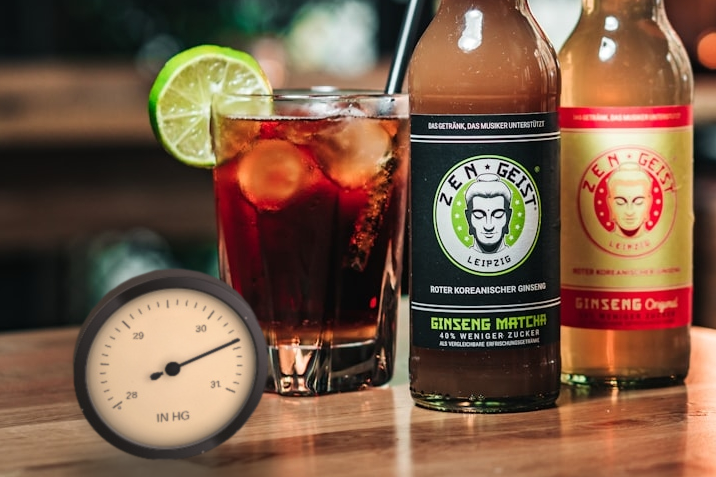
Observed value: **30.4** inHg
